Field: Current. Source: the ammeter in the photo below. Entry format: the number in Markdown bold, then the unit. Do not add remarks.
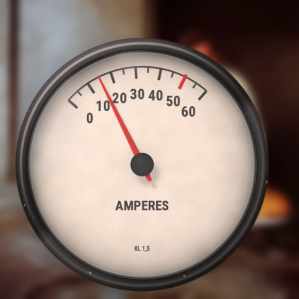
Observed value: **15** A
